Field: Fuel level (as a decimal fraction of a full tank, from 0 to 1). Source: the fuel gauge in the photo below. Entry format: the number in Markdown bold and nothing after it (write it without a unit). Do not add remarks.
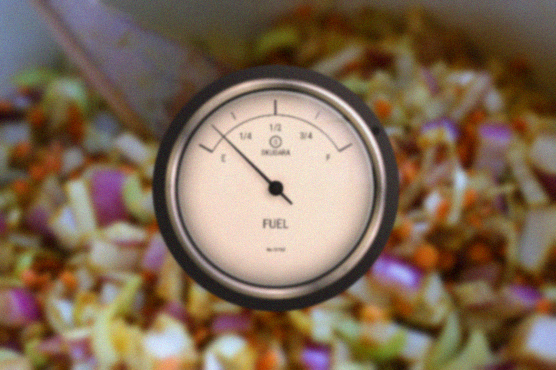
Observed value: **0.125**
